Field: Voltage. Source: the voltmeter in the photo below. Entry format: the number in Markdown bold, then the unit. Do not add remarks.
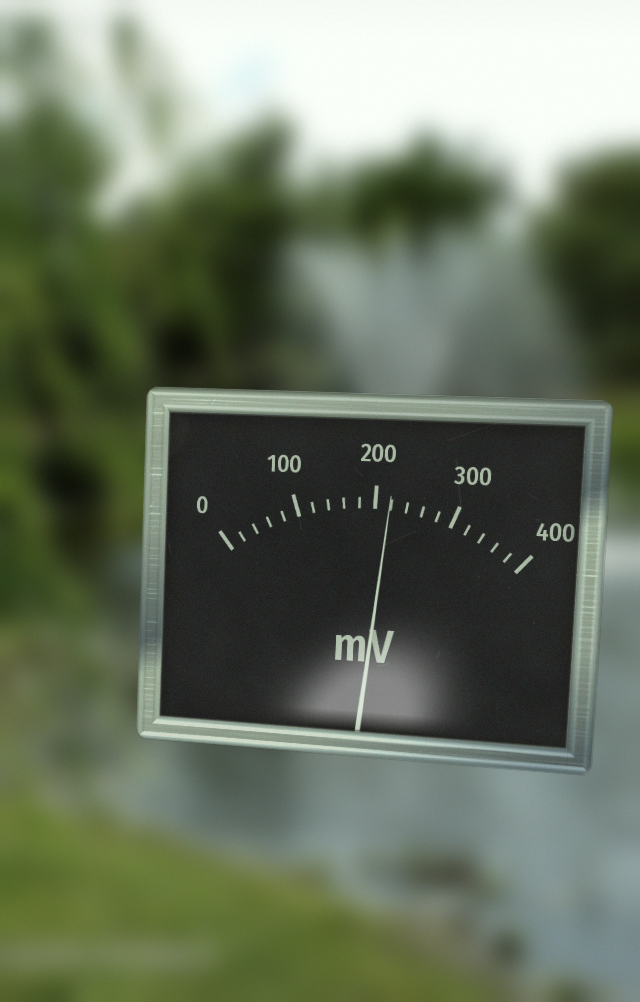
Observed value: **220** mV
